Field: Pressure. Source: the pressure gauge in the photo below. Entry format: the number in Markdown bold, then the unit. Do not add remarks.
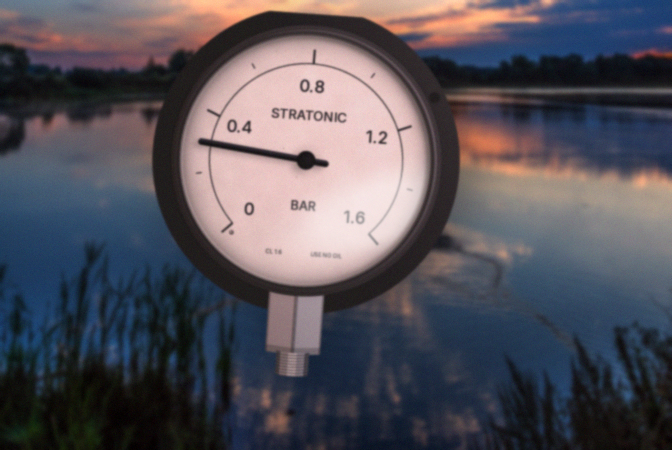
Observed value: **0.3** bar
